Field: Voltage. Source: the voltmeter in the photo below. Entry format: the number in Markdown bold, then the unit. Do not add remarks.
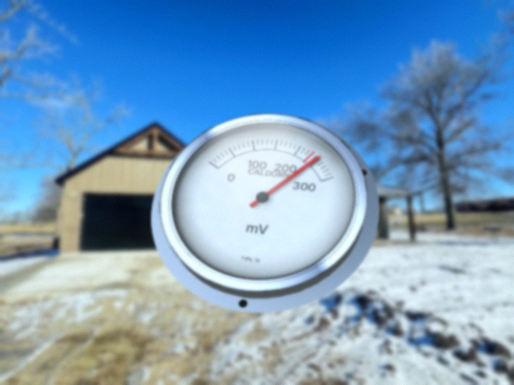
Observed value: **250** mV
